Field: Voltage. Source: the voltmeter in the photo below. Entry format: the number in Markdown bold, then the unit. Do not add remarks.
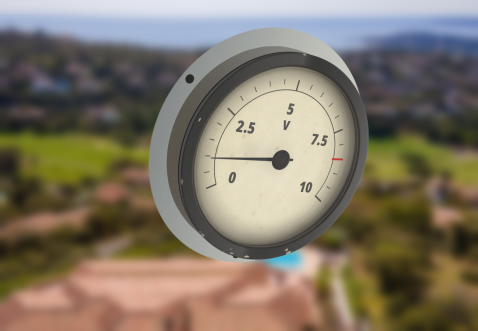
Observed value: **1** V
